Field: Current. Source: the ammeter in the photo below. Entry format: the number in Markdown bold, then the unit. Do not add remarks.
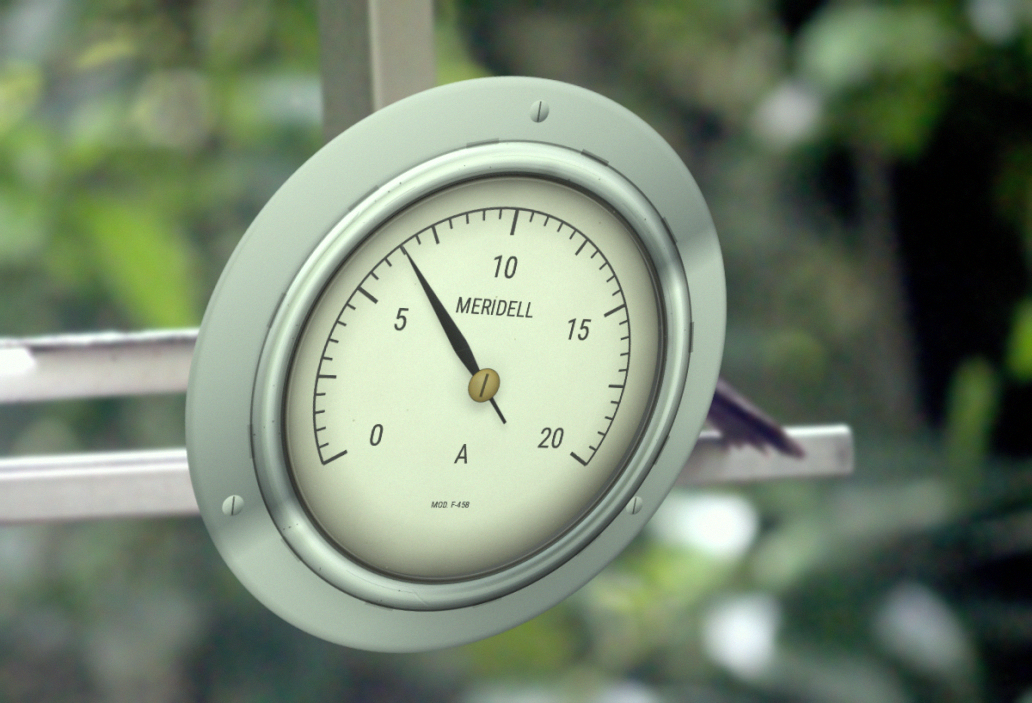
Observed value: **6.5** A
